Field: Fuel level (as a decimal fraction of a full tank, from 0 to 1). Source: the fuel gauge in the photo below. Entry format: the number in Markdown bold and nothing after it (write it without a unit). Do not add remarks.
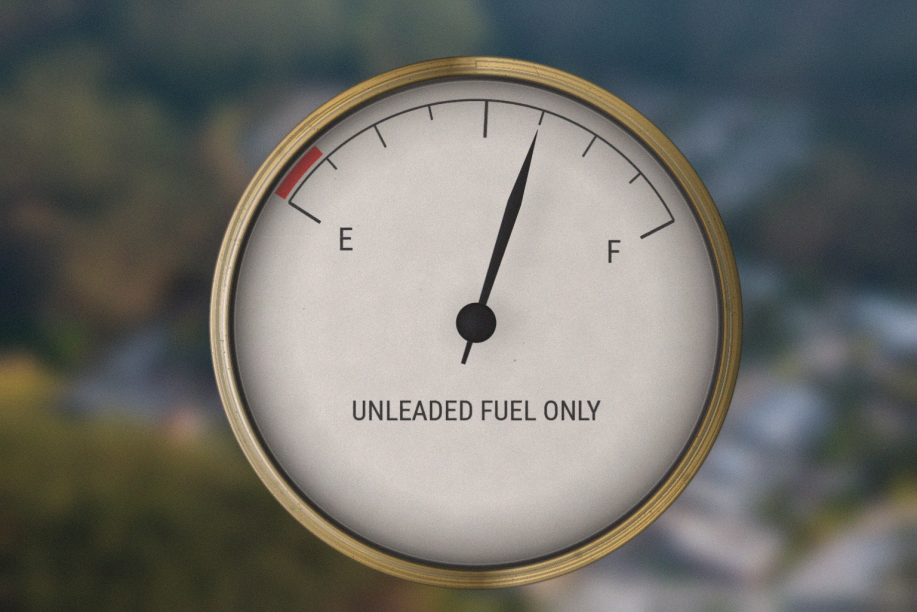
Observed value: **0.625**
